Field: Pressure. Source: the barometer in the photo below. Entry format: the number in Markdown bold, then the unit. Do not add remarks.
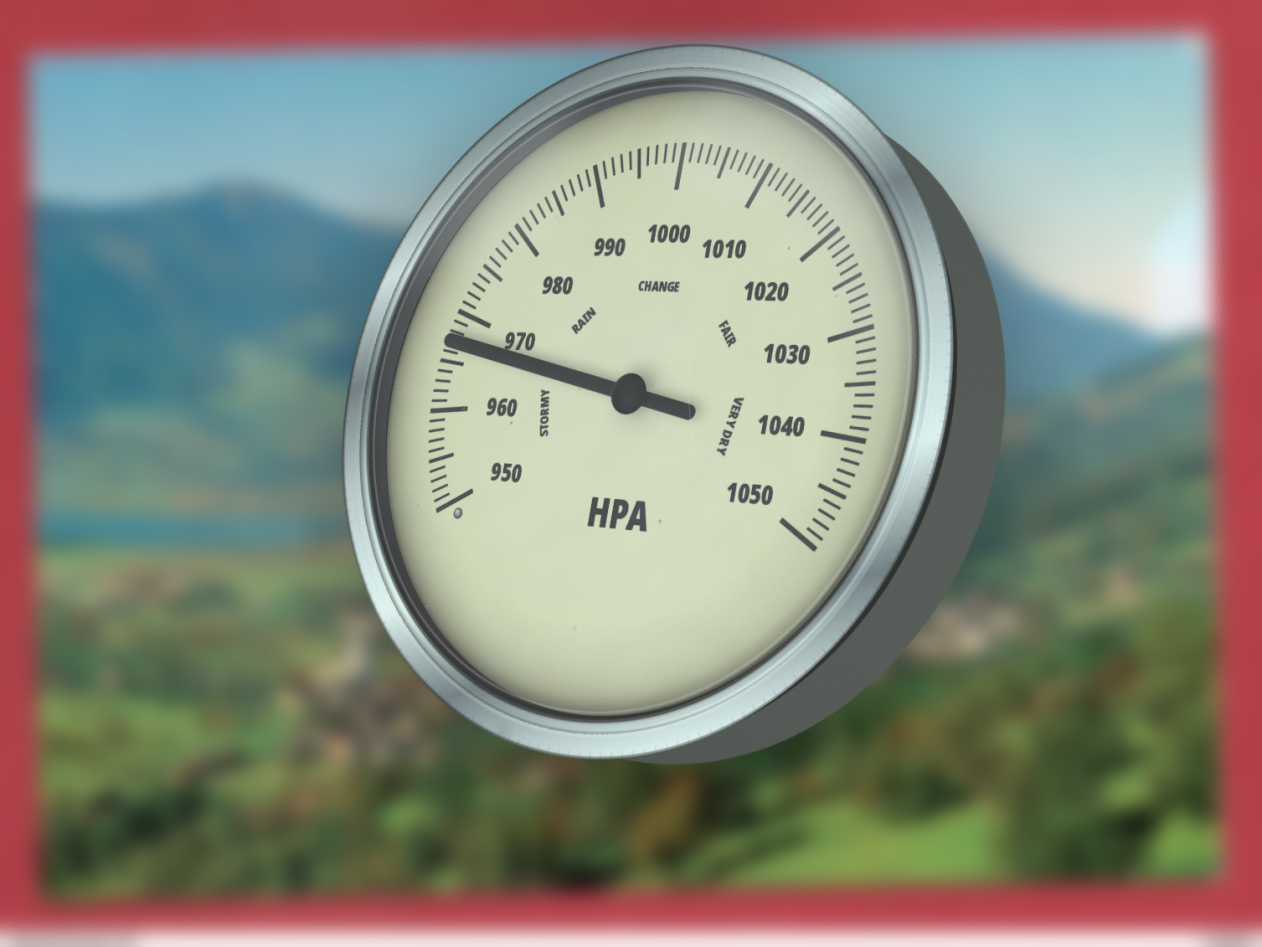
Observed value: **967** hPa
